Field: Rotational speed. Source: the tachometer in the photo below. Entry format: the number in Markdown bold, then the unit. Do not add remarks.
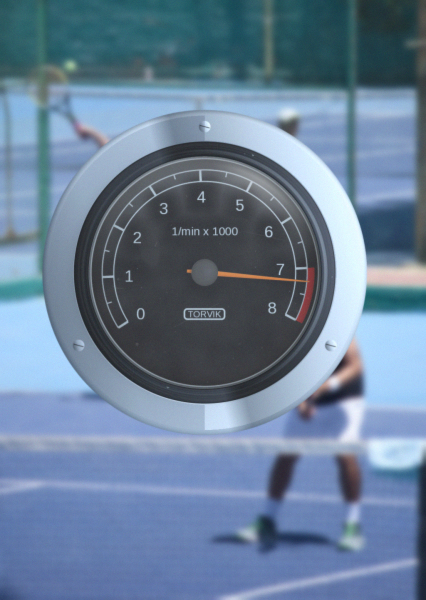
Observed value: **7250** rpm
